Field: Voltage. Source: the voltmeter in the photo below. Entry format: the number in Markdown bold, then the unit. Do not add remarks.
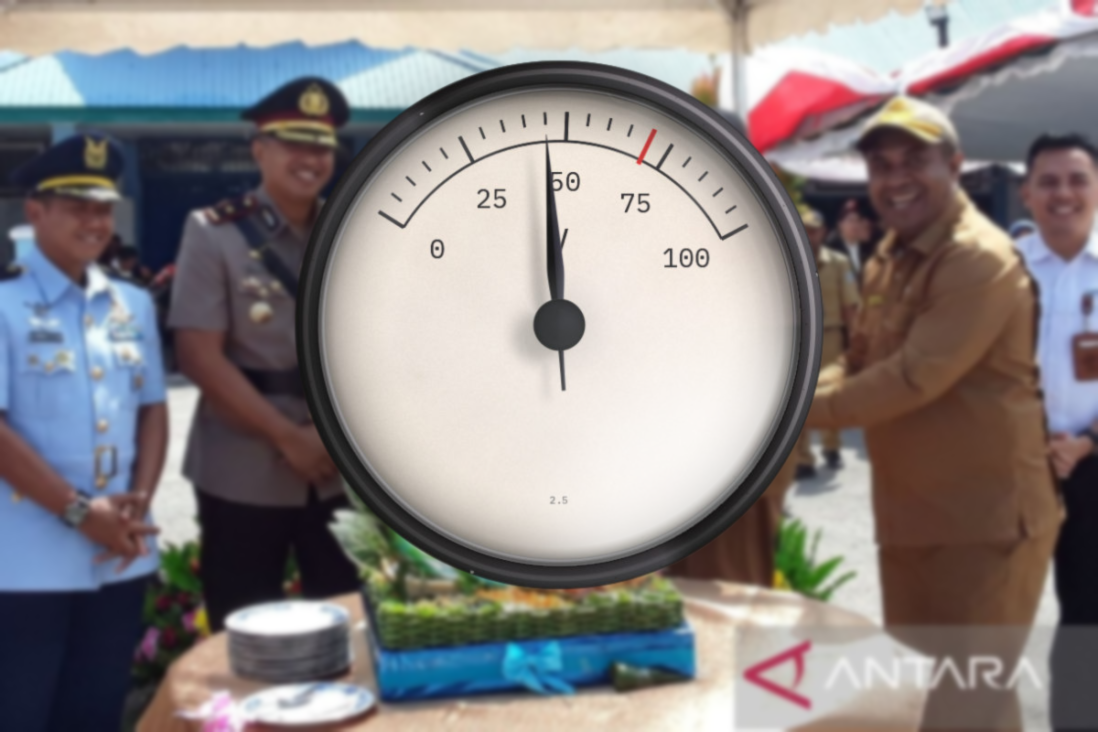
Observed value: **45** V
